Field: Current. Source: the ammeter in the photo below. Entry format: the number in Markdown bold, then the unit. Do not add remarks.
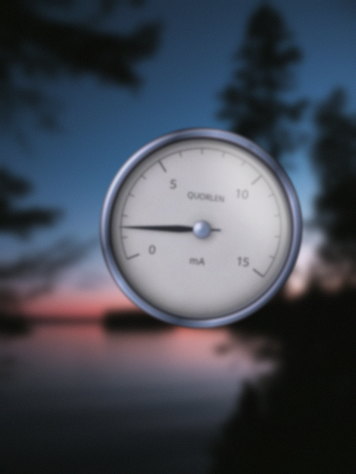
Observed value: **1.5** mA
